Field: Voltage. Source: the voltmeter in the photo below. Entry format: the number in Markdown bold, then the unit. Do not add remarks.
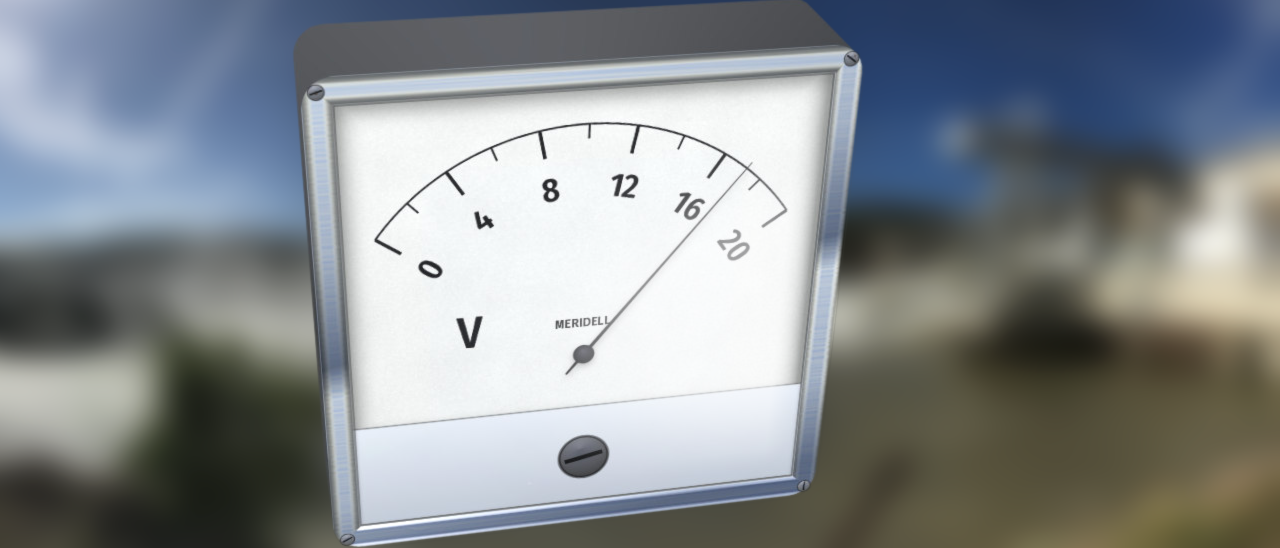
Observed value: **17** V
